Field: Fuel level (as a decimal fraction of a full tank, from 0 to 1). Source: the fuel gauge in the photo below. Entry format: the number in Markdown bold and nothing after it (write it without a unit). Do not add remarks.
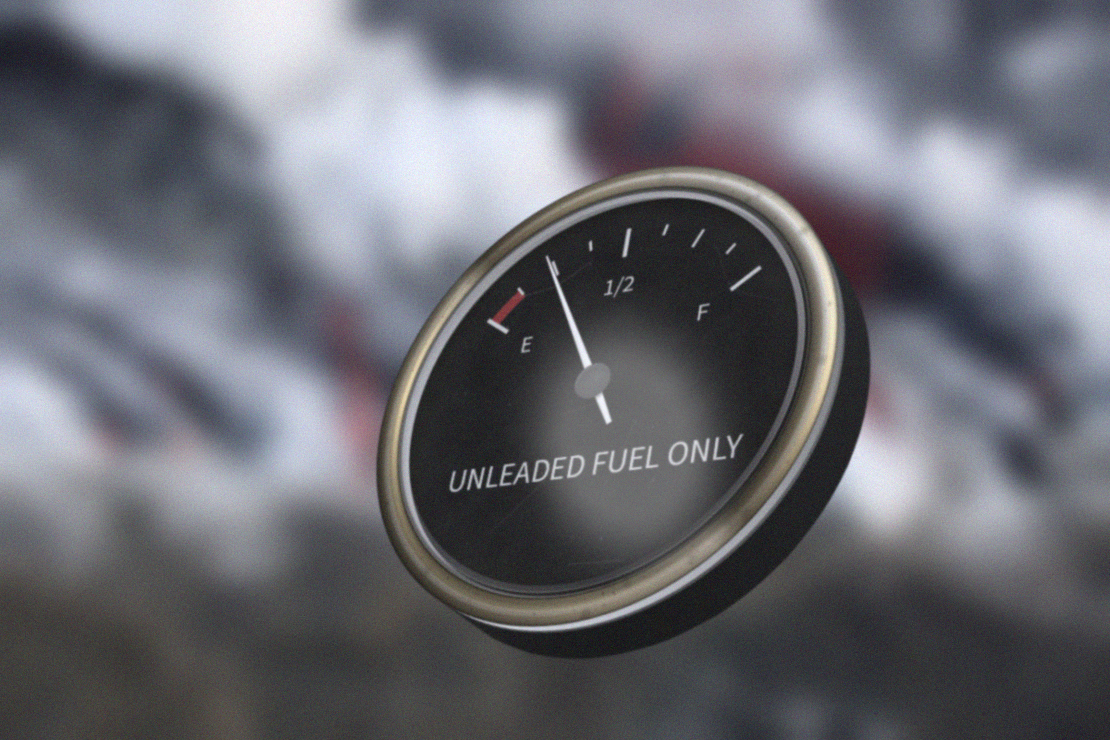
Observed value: **0.25**
